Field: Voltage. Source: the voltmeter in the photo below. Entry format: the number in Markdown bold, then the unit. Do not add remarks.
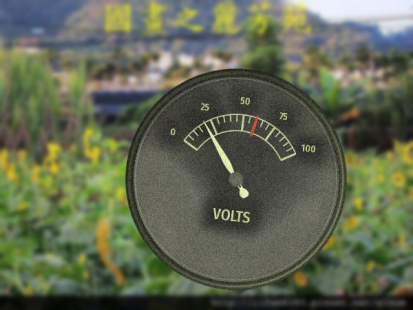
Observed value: **20** V
